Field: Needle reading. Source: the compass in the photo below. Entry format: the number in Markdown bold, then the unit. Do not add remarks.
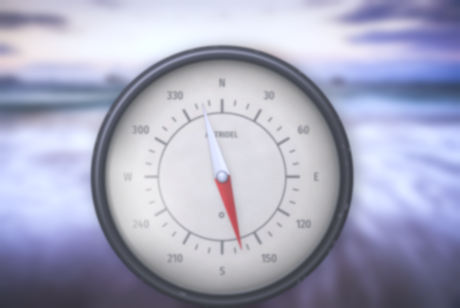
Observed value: **165** °
